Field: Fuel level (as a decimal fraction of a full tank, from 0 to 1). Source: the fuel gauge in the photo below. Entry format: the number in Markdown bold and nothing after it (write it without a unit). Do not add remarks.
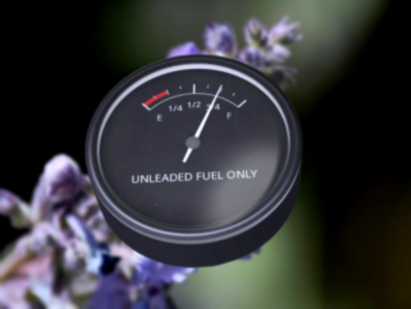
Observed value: **0.75**
